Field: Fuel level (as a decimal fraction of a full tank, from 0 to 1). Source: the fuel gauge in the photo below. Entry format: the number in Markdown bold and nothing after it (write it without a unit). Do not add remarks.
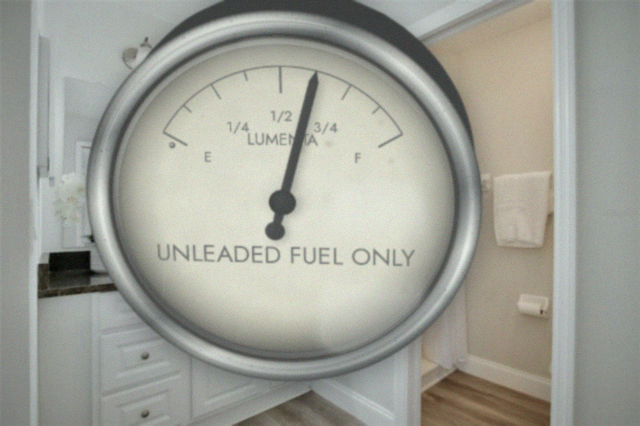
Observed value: **0.625**
